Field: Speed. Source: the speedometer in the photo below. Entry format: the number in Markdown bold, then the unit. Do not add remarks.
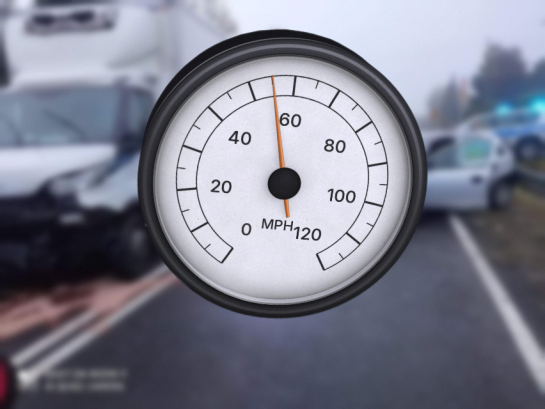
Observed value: **55** mph
